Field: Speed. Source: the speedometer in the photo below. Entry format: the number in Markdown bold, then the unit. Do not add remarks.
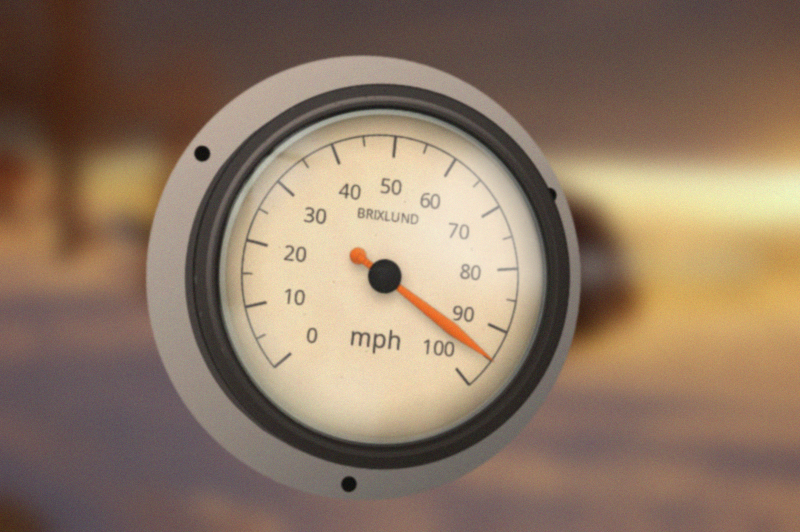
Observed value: **95** mph
